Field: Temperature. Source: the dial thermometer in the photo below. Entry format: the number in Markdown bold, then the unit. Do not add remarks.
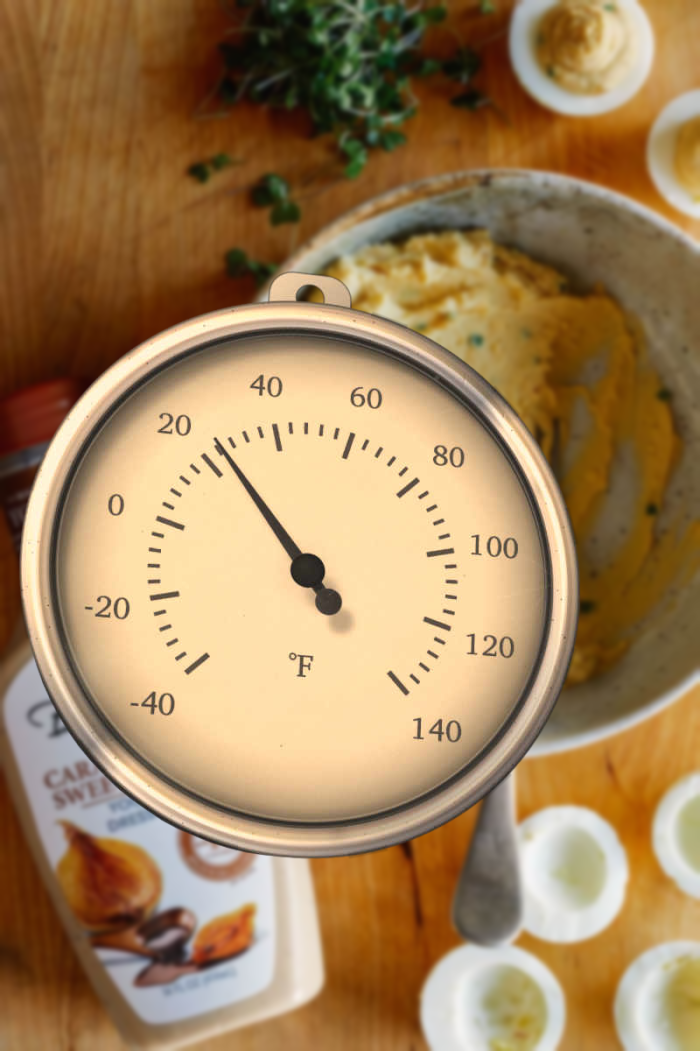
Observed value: **24** °F
